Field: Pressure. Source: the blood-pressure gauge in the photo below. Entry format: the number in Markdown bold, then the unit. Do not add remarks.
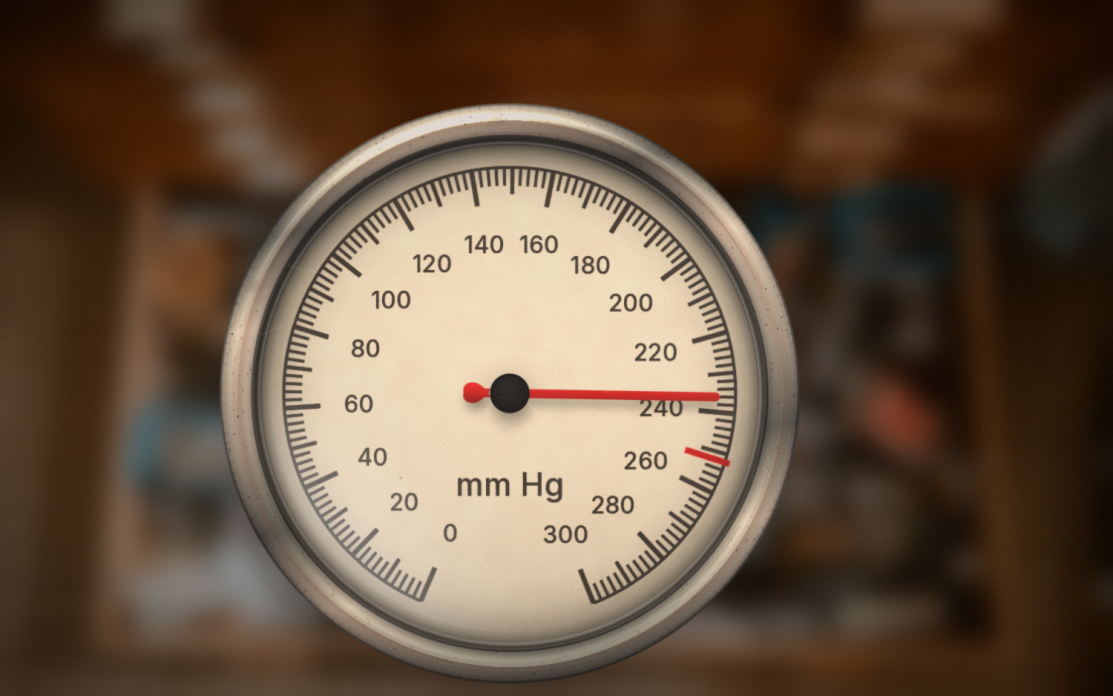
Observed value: **236** mmHg
